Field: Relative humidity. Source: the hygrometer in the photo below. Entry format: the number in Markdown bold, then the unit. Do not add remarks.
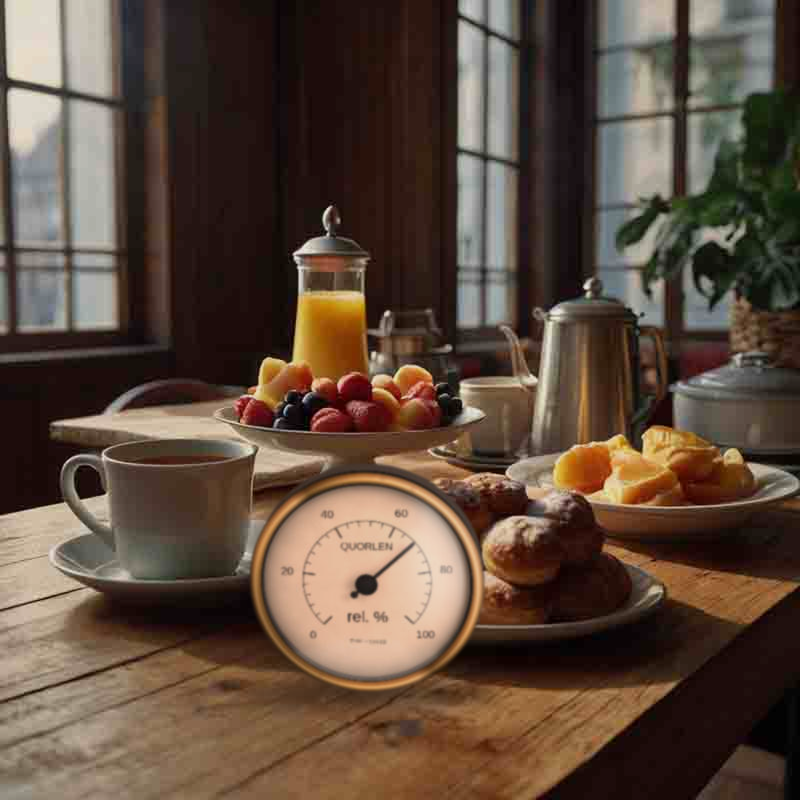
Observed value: **68** %
